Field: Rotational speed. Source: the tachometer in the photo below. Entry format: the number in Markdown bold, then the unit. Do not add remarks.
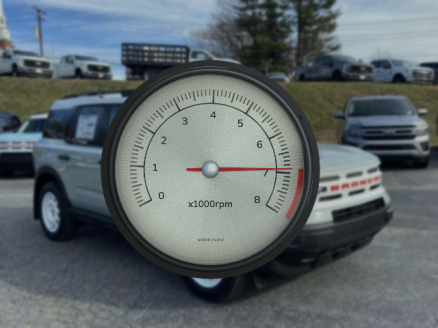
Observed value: **6900** rpm
